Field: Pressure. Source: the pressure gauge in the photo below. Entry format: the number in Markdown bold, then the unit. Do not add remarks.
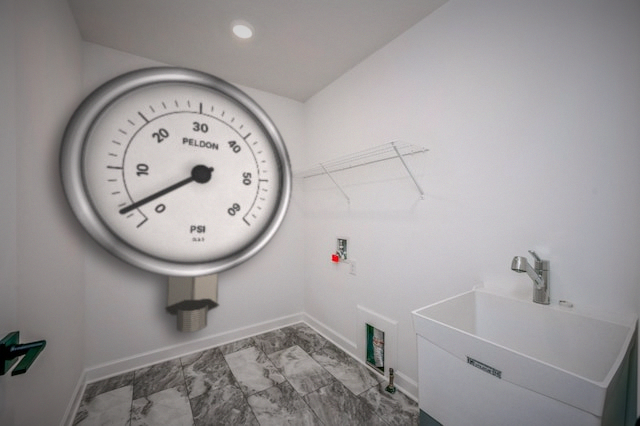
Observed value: **3** psi
